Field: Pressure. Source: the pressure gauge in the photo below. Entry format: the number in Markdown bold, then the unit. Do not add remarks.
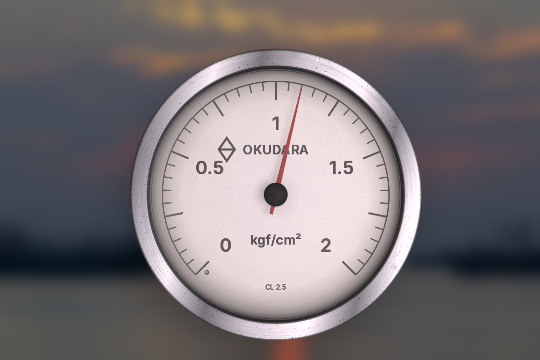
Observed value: **1.1** kg/cm²
